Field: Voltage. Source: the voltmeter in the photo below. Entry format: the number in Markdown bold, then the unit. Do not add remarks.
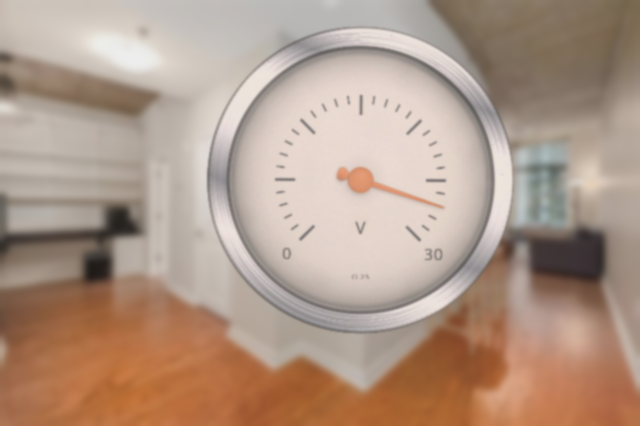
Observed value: **27** V
